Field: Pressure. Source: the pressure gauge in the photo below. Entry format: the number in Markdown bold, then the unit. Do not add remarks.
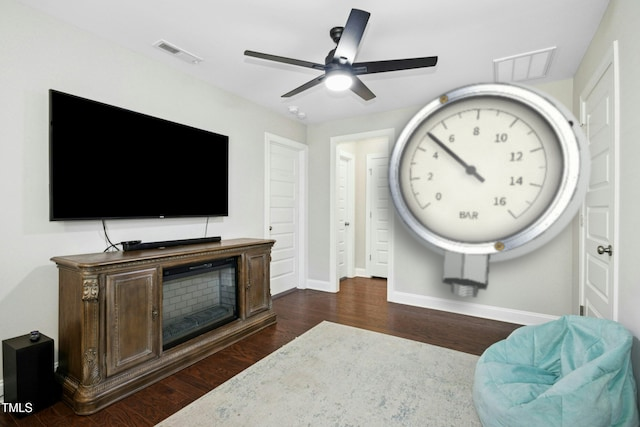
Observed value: **5** bar
